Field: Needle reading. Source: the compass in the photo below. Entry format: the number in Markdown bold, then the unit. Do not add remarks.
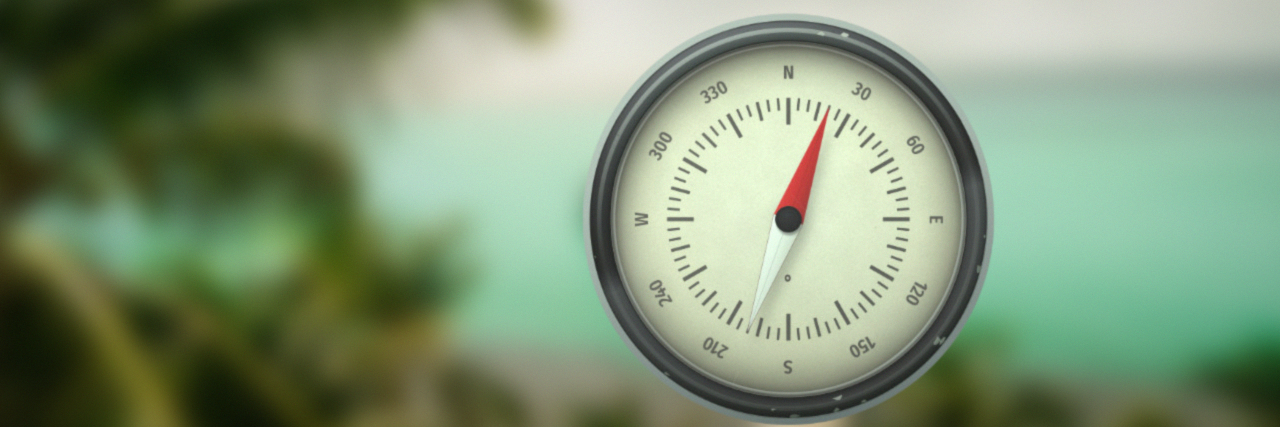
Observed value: **20** °
